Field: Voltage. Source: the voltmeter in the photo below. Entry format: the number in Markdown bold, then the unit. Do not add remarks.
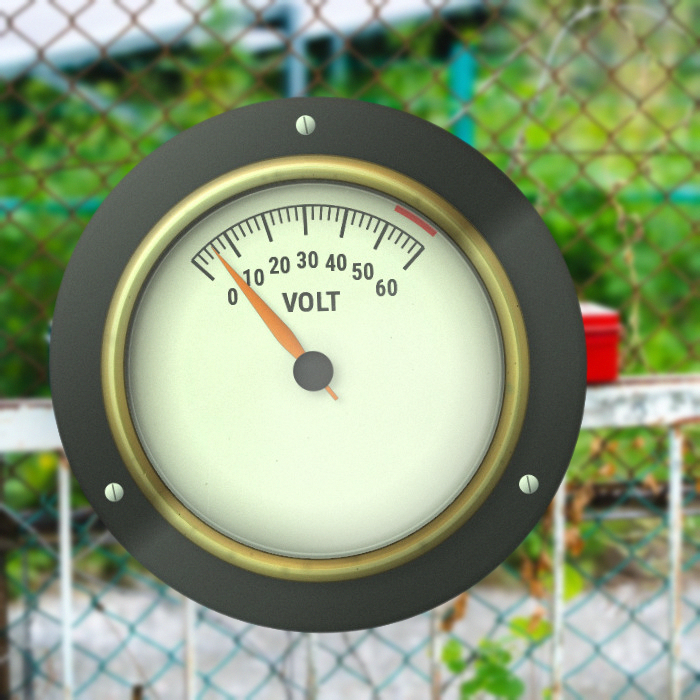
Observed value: **6** V
